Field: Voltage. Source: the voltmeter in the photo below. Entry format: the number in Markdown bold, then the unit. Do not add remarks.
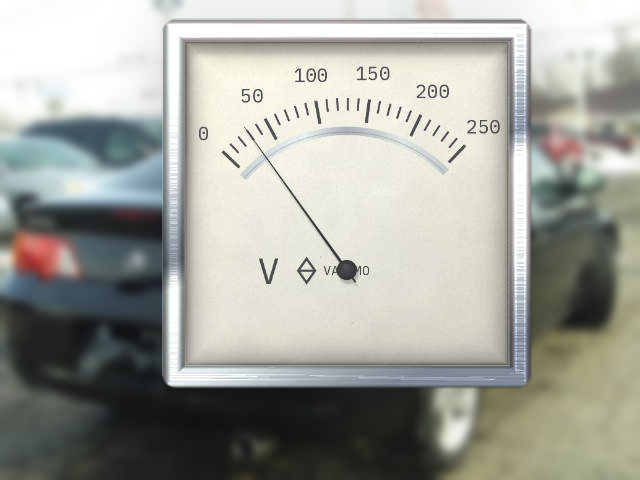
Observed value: **30** V
